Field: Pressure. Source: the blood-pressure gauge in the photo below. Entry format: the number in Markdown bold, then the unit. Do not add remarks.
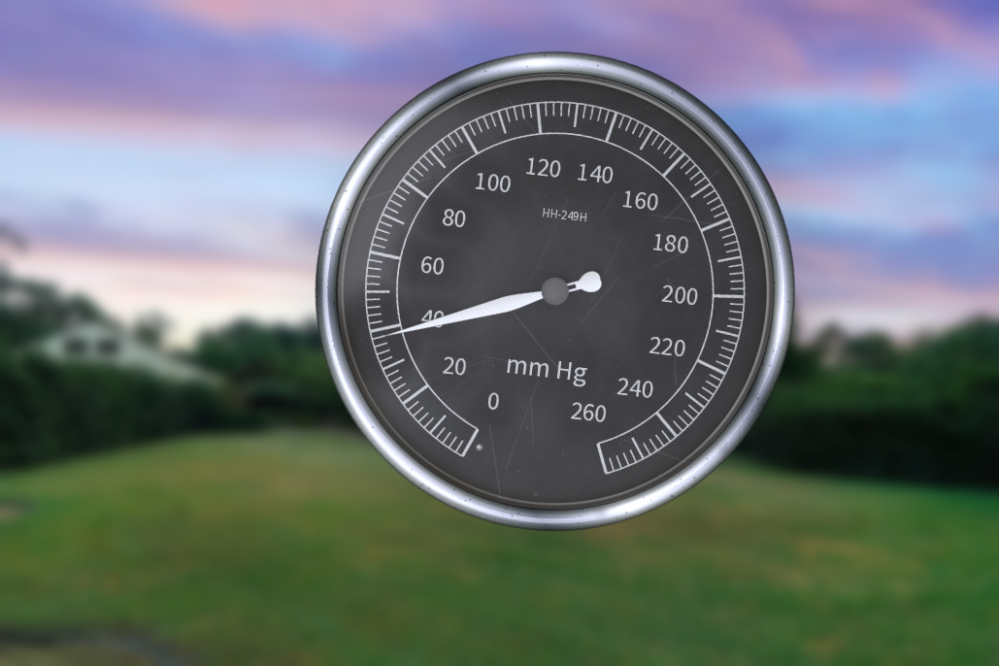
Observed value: **38** mmHg
